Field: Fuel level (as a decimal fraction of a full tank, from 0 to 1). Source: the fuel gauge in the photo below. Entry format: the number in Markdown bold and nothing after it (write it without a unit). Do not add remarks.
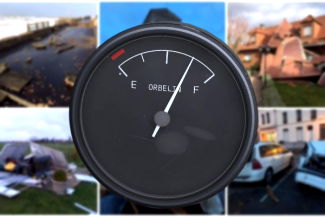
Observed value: **0.75**
